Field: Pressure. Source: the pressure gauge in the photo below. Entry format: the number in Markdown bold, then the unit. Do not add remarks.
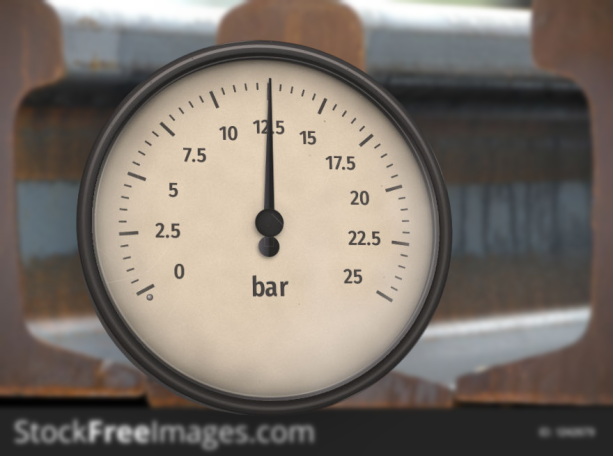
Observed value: **12.5** bar
